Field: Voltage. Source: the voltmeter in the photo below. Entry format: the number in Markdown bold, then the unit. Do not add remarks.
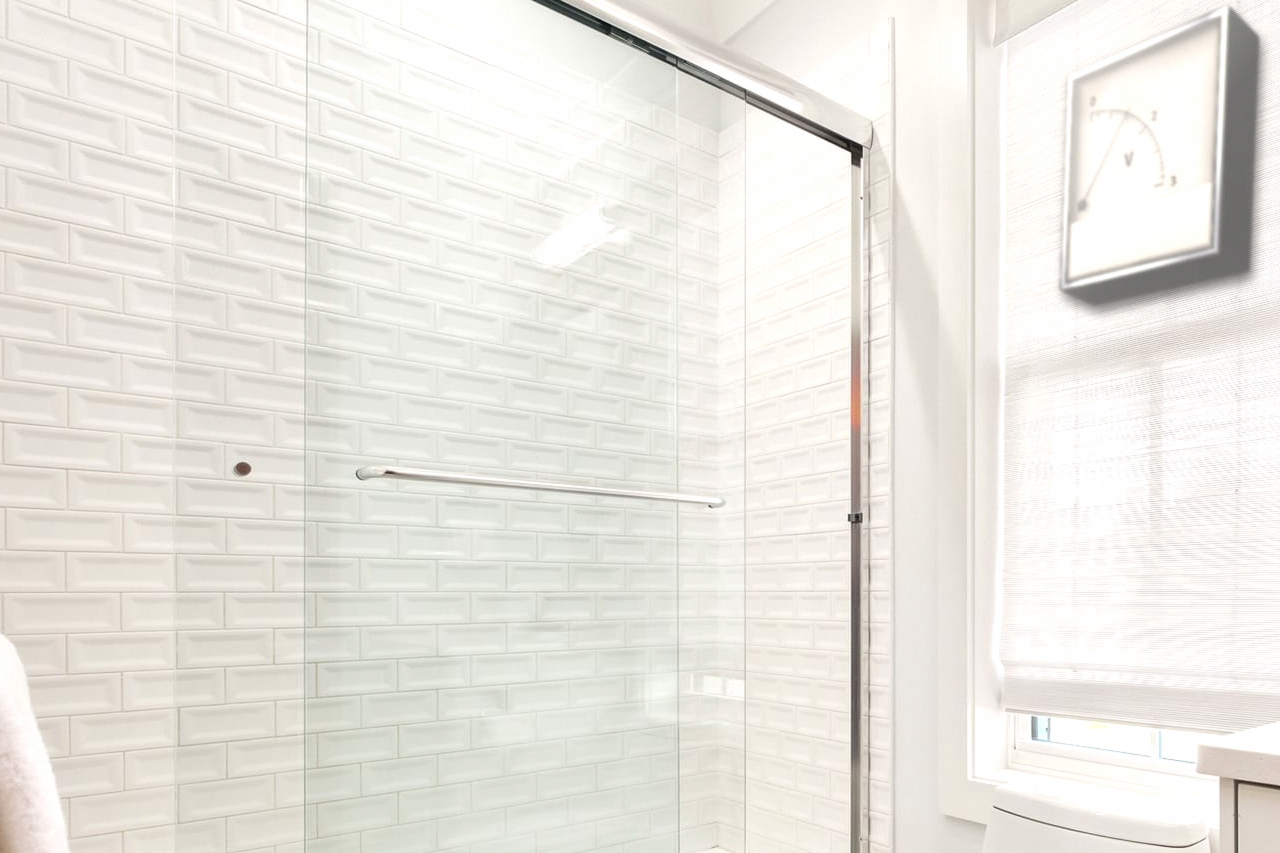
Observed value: **1.5** V
